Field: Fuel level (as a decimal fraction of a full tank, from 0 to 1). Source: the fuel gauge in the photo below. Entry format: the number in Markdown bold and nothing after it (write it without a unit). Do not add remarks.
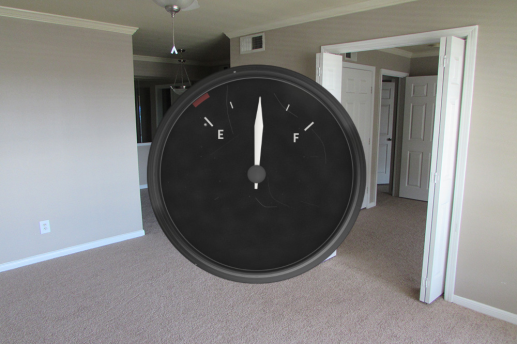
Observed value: **0.5**
